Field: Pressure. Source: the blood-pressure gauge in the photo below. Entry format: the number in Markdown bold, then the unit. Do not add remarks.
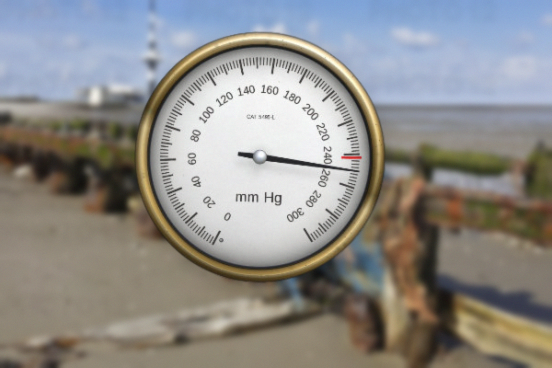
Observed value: **250** mmHg
